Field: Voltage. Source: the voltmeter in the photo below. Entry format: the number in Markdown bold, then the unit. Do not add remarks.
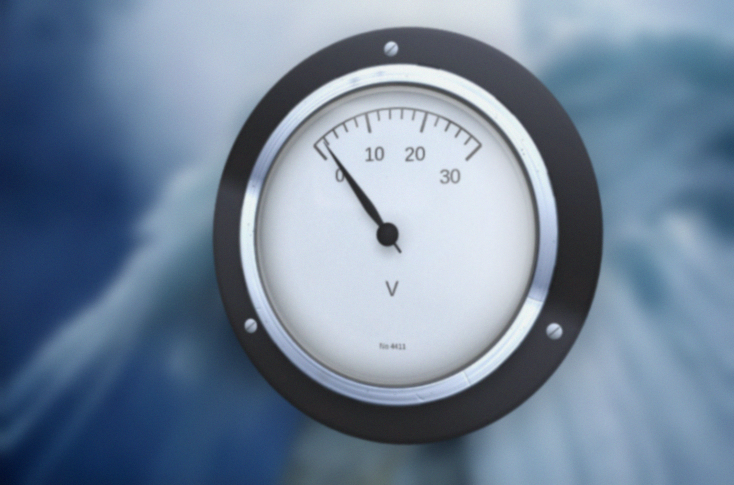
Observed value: **2** V
